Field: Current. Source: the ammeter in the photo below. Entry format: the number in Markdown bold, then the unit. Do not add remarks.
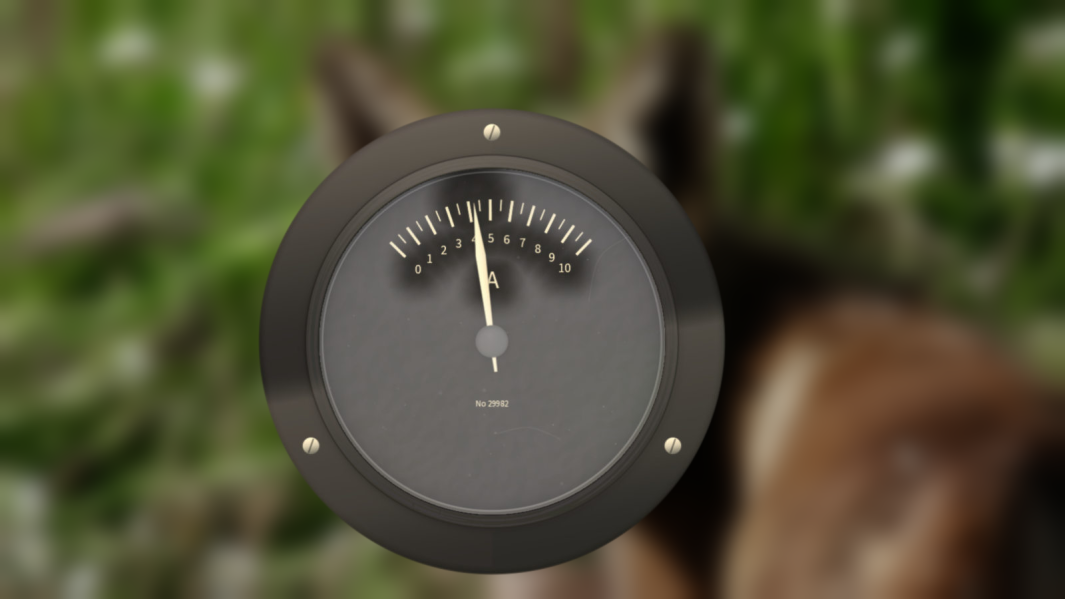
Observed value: **4.25** A
